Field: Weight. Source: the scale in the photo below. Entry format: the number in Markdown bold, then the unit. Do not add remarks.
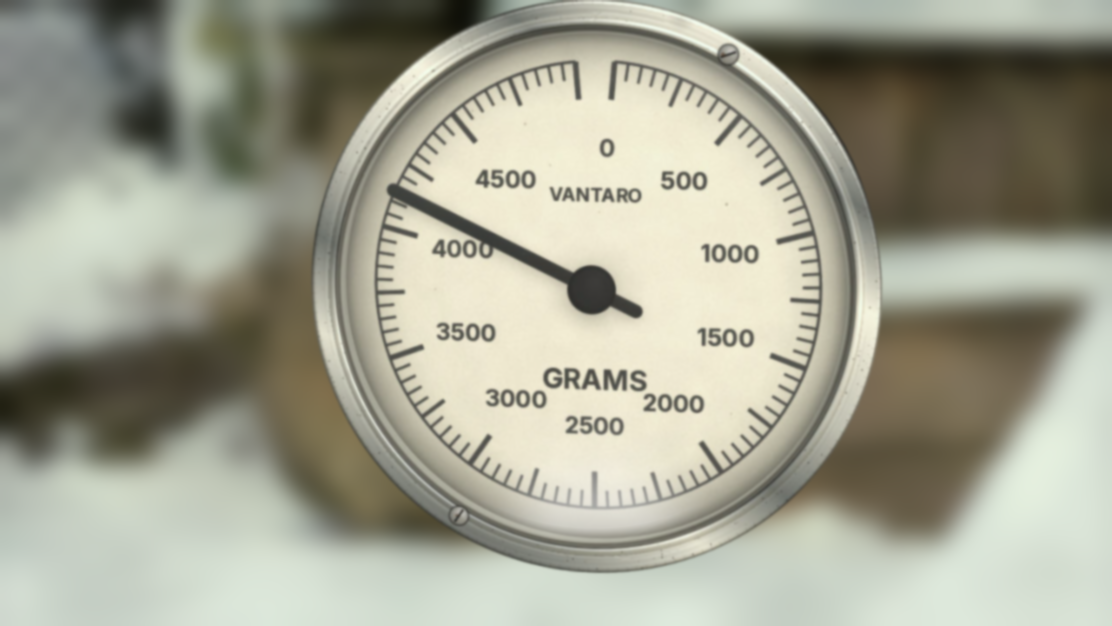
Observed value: **4150** g
